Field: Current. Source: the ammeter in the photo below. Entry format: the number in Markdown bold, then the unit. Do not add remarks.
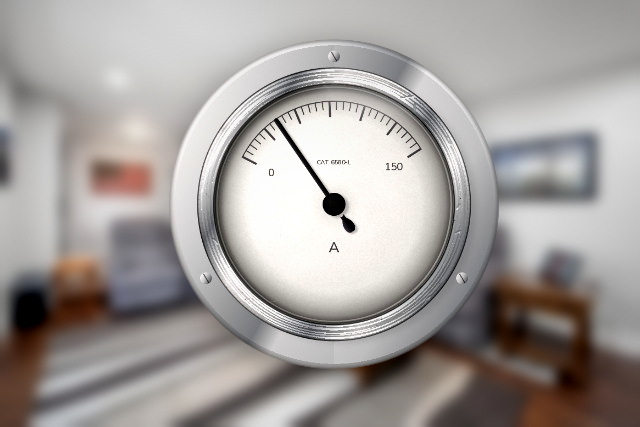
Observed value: **35** A
